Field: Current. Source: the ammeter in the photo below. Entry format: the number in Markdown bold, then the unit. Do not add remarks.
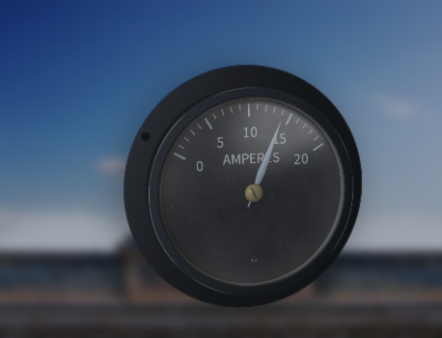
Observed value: **14** A
